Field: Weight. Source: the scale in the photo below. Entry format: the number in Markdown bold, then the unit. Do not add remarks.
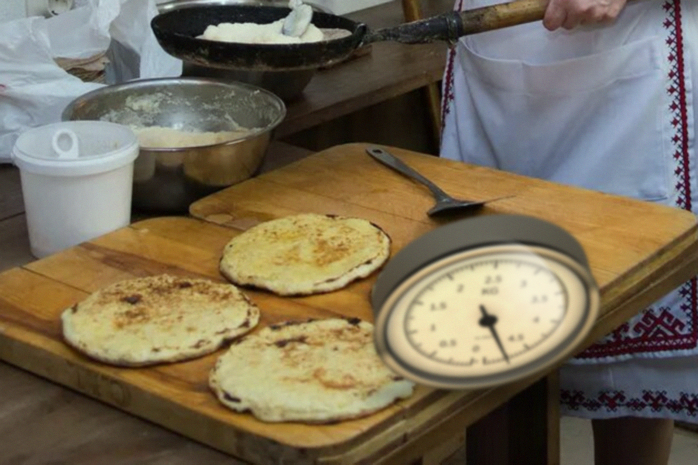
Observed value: **4.75** kg
